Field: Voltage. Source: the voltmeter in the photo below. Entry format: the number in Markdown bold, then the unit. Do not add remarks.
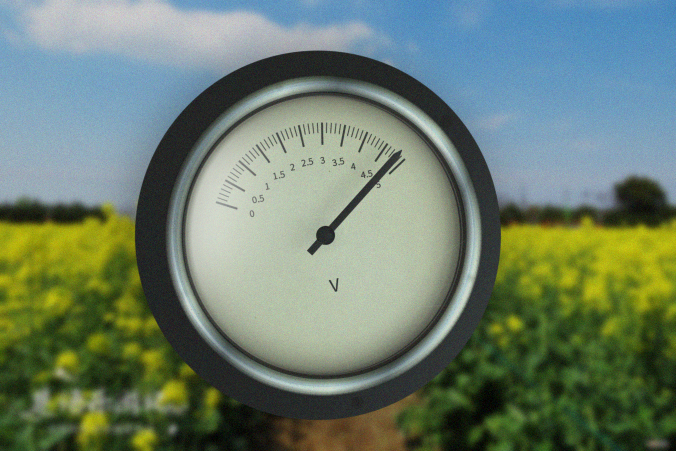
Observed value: **4.8** V
